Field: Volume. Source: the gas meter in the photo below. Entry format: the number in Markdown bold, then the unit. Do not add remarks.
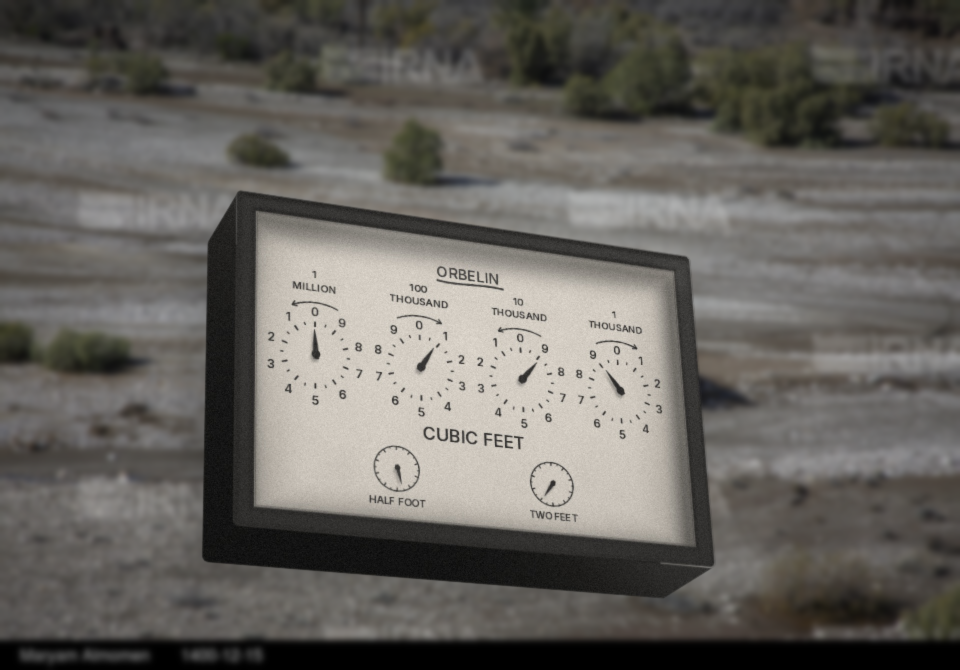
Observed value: **8900** ft³
